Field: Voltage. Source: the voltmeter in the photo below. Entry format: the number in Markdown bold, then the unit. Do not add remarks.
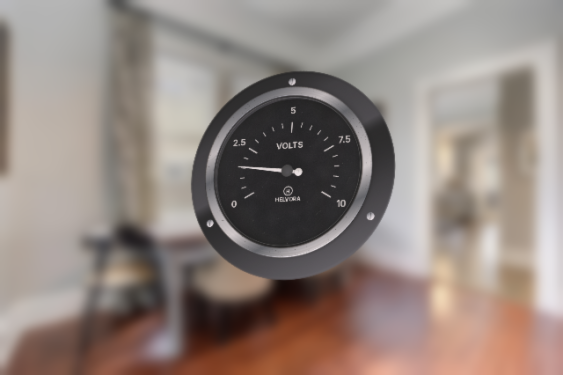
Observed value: **1.5** V
